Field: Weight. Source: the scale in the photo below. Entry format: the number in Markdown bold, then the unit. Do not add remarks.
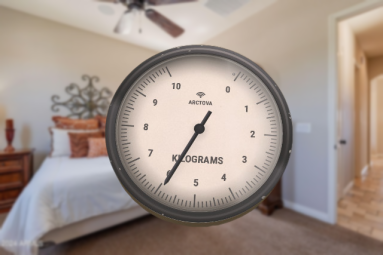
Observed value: **5.9** kg
